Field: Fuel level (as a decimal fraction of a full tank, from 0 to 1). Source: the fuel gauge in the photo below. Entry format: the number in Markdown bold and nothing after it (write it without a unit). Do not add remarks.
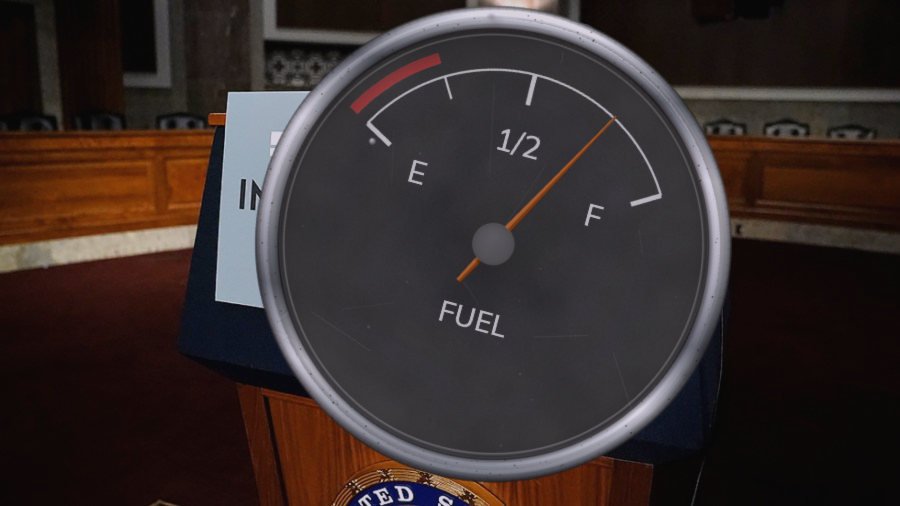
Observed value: **0.75**
